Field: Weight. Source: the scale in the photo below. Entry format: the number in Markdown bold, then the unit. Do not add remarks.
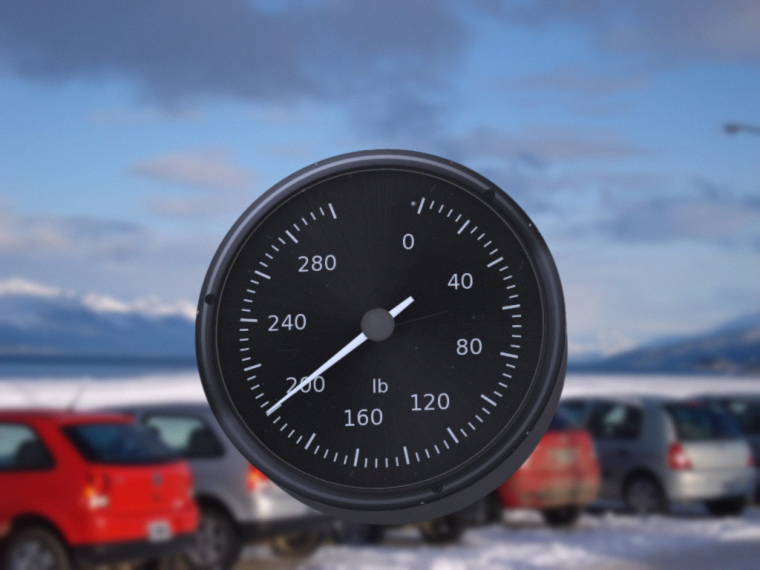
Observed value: **200** lb
